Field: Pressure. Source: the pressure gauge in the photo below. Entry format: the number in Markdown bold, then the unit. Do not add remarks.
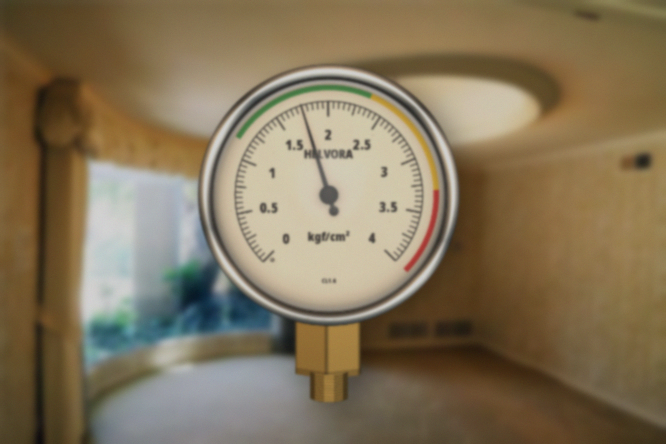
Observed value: **1.75** kg/cm²
